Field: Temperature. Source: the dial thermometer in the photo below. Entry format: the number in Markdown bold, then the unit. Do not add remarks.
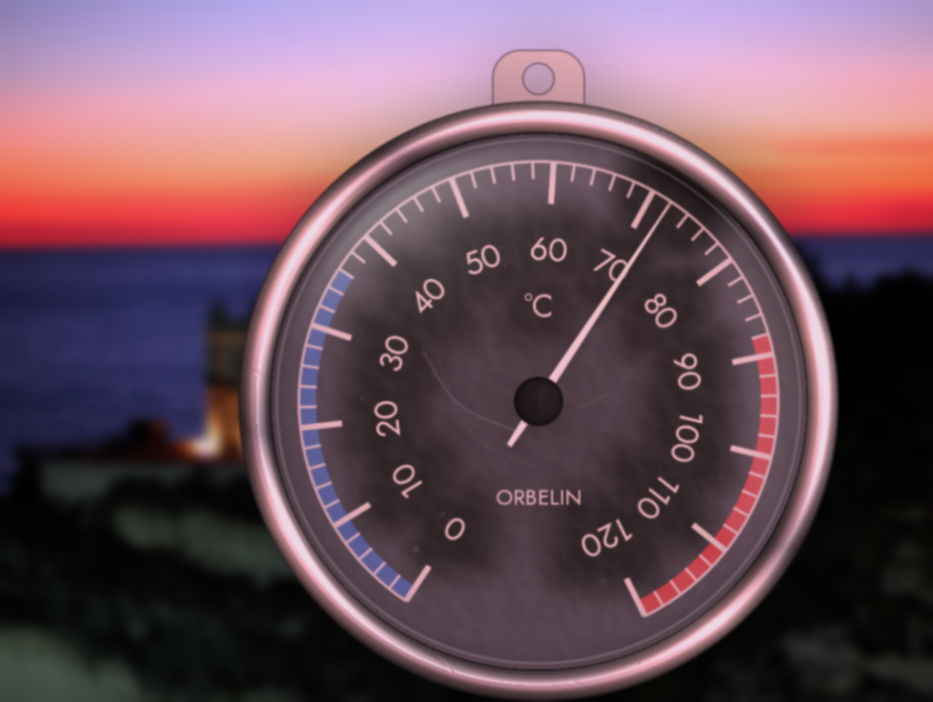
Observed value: **72** °C
